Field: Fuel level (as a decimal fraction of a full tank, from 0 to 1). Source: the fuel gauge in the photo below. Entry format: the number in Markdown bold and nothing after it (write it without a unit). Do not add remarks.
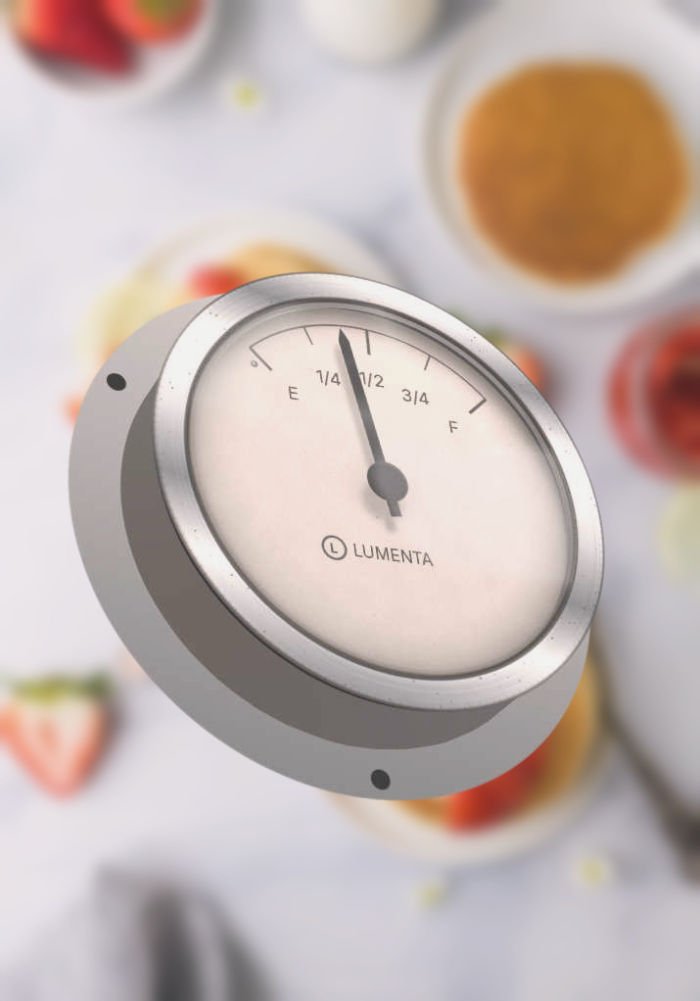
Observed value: **0.375**
